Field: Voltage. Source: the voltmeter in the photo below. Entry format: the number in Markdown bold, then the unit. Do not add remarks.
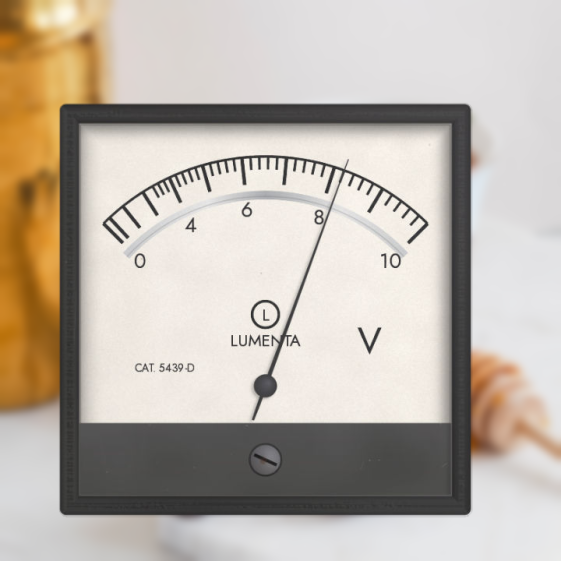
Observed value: **8.2** V
